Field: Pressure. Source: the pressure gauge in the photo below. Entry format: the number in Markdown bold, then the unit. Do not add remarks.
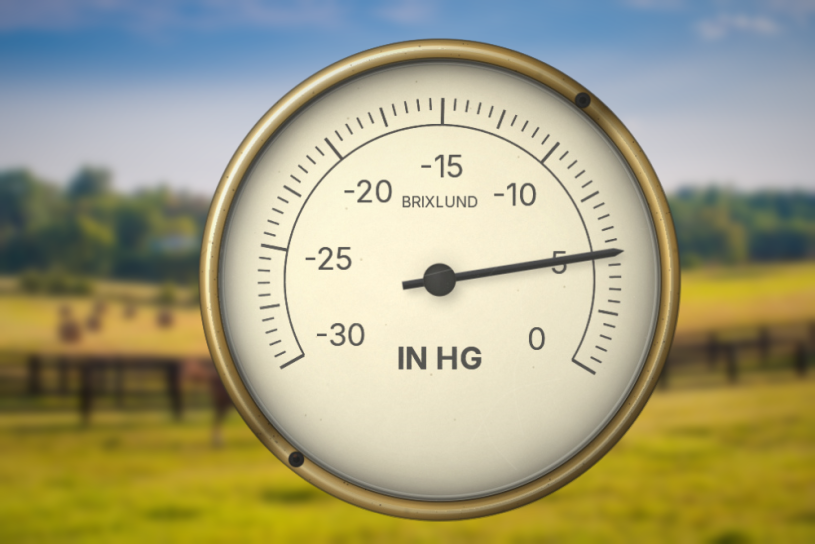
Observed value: **-5** inHg
